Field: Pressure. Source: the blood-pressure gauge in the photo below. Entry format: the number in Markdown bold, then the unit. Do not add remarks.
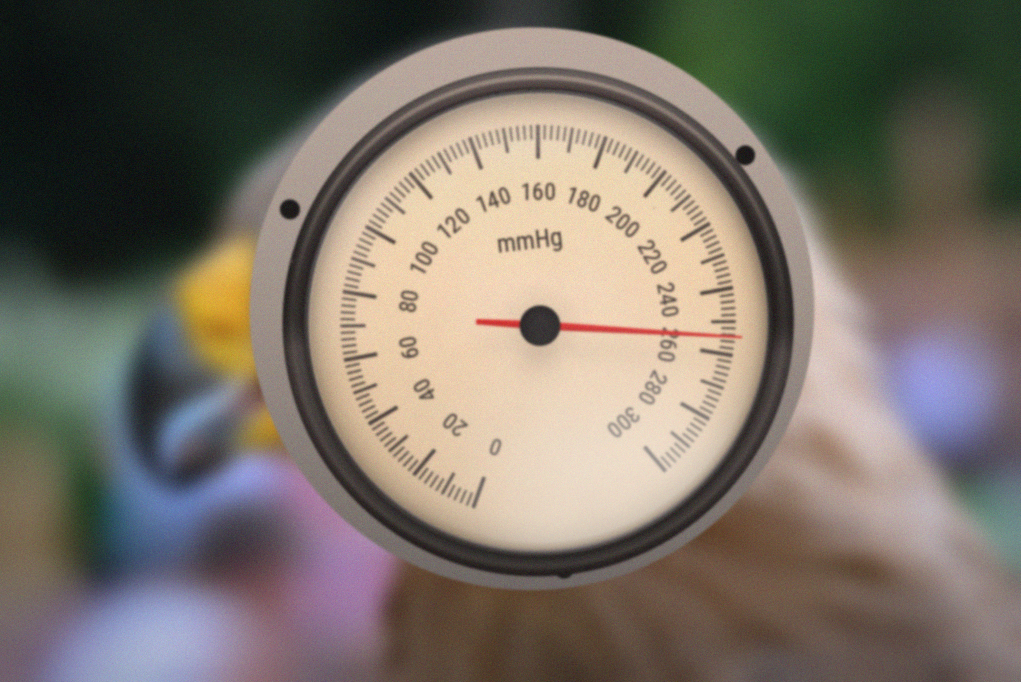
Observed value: **254** mmHg
